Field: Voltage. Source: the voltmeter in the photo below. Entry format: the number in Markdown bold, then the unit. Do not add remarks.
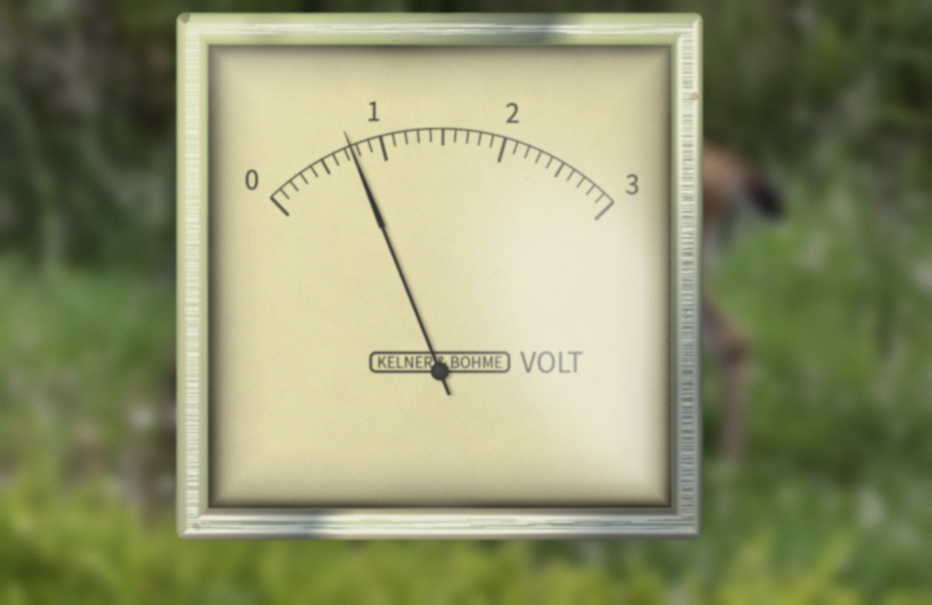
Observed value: **0.75** V
